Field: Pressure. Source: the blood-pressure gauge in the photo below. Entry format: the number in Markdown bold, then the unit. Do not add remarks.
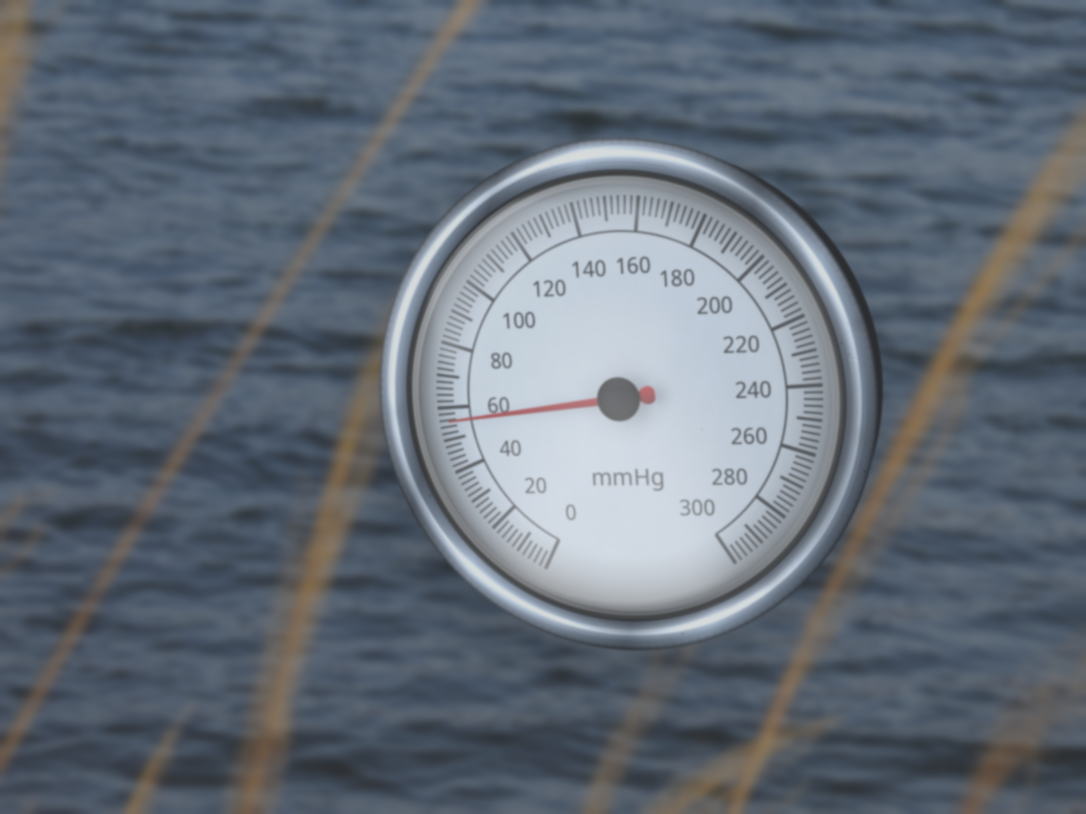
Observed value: **56** mmHg
